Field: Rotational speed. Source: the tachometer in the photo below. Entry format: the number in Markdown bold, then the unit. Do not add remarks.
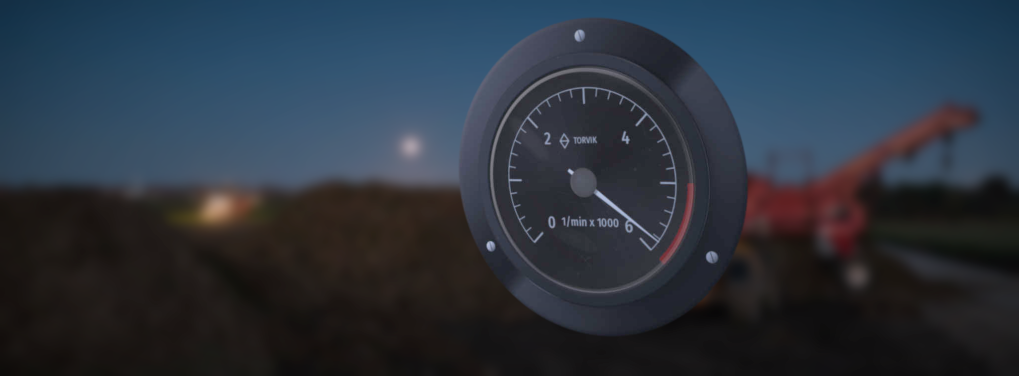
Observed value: **5800** rpm
